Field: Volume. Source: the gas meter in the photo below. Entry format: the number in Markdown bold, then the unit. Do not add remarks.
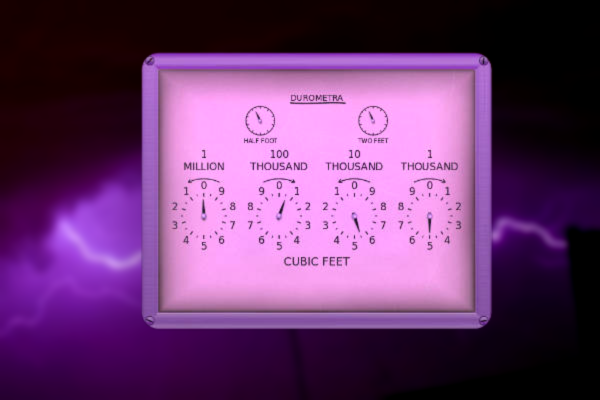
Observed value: **5500** ft³
